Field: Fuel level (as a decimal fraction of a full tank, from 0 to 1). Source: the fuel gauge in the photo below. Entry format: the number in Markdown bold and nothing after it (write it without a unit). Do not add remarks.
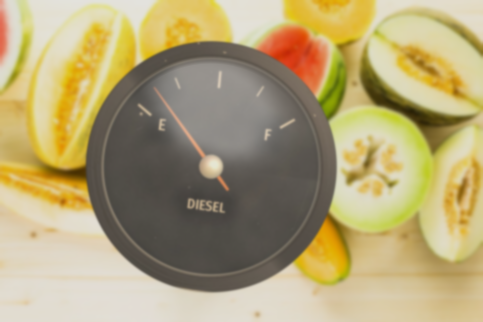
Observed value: **0.125**
